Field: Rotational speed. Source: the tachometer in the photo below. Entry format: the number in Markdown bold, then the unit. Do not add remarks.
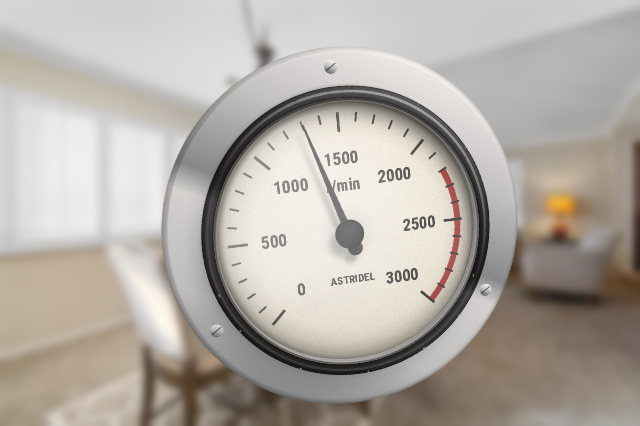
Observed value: **1300** rpm
